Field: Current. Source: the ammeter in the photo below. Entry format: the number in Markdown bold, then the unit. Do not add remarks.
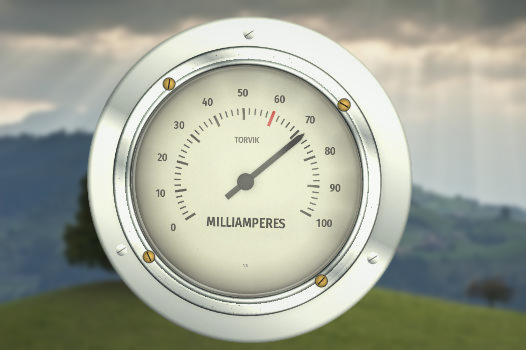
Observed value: **72** mA
